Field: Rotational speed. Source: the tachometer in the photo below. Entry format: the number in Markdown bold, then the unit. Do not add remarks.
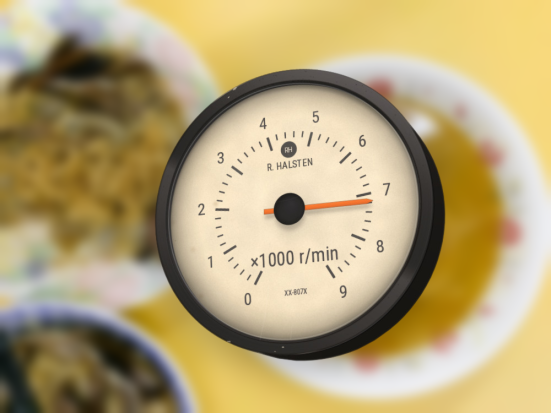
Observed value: **7200** rpm
